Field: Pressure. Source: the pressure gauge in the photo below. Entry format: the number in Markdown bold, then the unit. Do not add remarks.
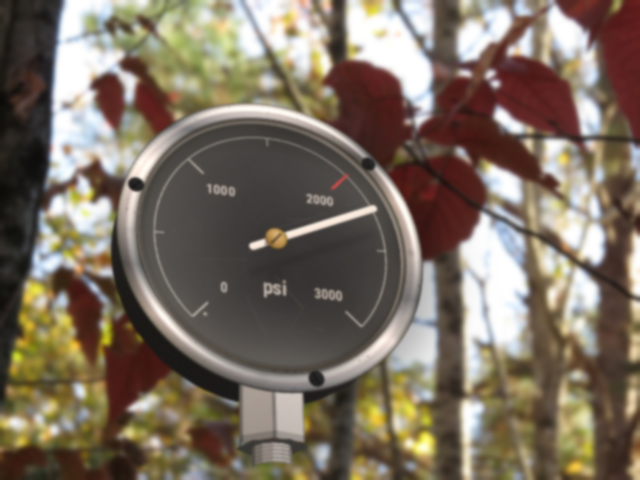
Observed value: **2250** psi
